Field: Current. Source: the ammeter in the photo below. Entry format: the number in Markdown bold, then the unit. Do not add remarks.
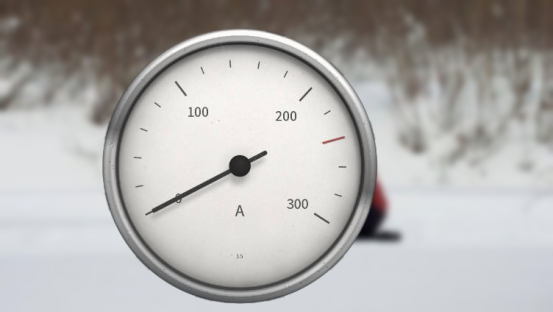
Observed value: **0** A
